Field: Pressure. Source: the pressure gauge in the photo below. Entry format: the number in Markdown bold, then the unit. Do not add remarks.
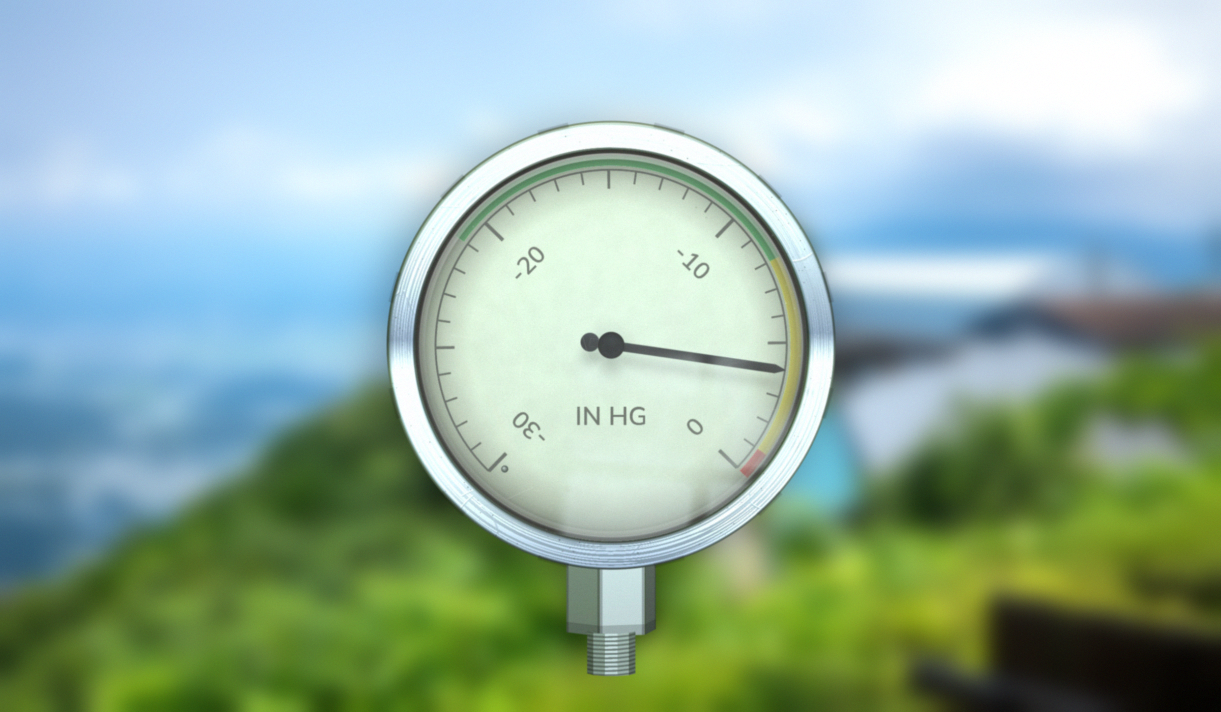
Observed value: **-4** inHg
